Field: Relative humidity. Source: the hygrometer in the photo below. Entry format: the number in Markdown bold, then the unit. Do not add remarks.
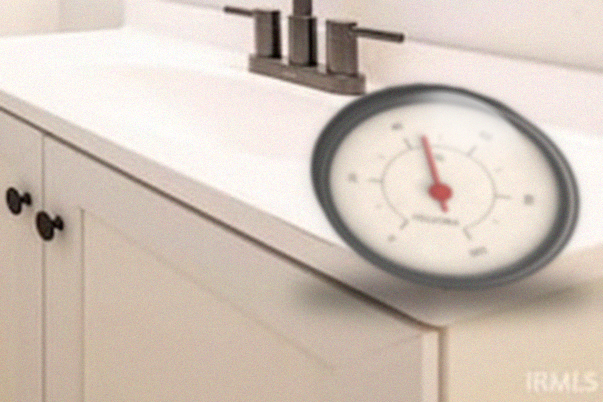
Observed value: **45** %
